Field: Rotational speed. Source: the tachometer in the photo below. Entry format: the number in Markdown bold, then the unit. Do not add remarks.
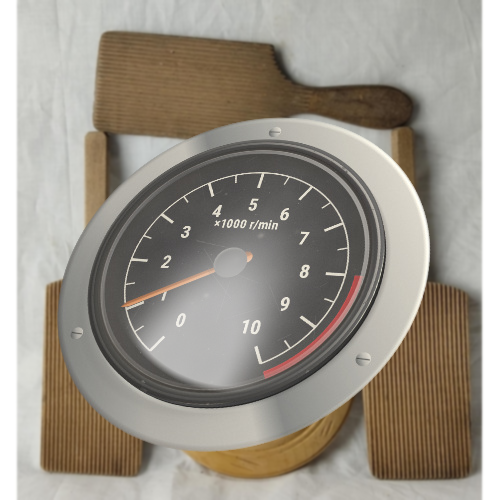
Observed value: **1000** rpm
